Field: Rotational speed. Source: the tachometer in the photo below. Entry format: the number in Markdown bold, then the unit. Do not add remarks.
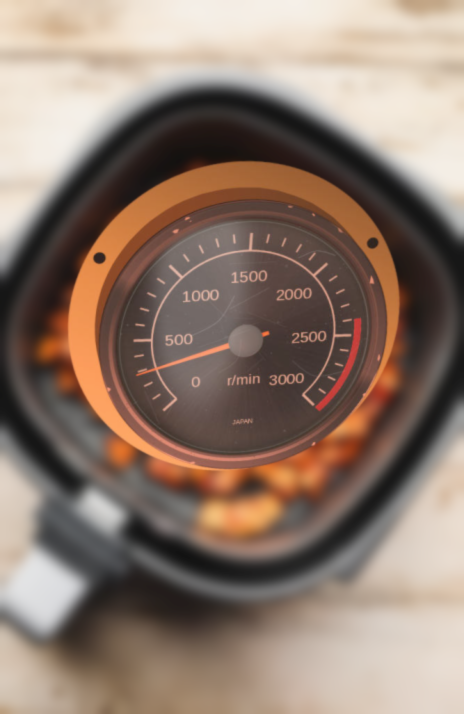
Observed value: **300** rpm
